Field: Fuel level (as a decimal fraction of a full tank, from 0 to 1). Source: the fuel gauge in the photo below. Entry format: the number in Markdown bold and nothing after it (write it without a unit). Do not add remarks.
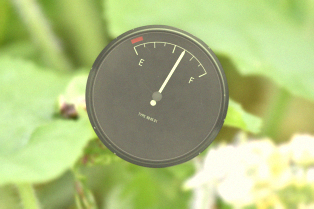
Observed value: **0.625**
